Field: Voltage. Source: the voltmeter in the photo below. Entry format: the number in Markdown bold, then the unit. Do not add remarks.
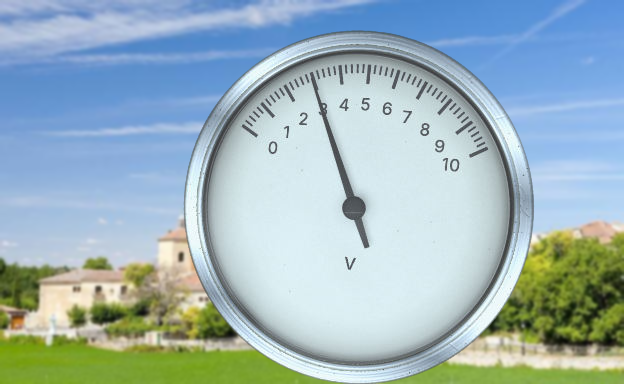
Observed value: **3** V
